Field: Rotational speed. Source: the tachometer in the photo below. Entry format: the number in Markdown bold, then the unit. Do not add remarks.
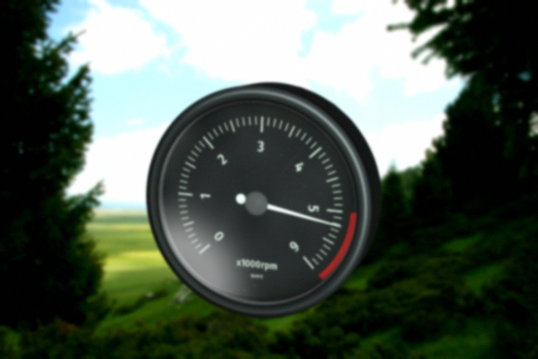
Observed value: **5200** rpm
